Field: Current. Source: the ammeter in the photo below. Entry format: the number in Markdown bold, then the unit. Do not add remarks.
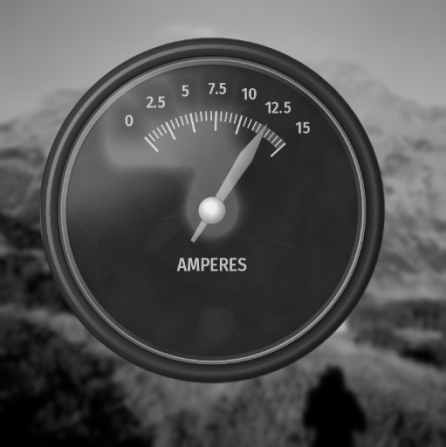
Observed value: **12.5** A
